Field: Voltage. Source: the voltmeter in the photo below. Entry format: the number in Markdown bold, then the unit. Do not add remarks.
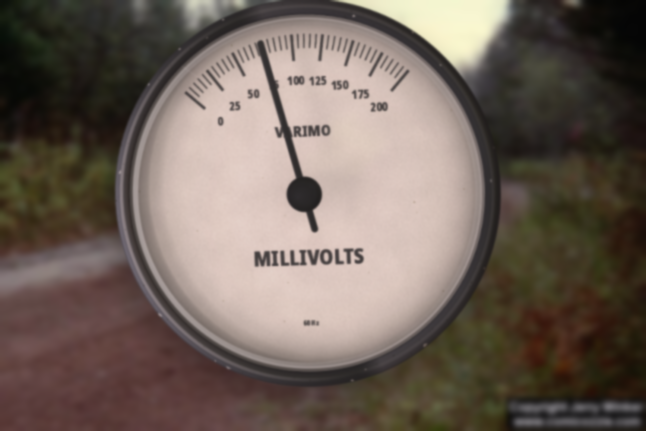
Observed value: **75** mV
